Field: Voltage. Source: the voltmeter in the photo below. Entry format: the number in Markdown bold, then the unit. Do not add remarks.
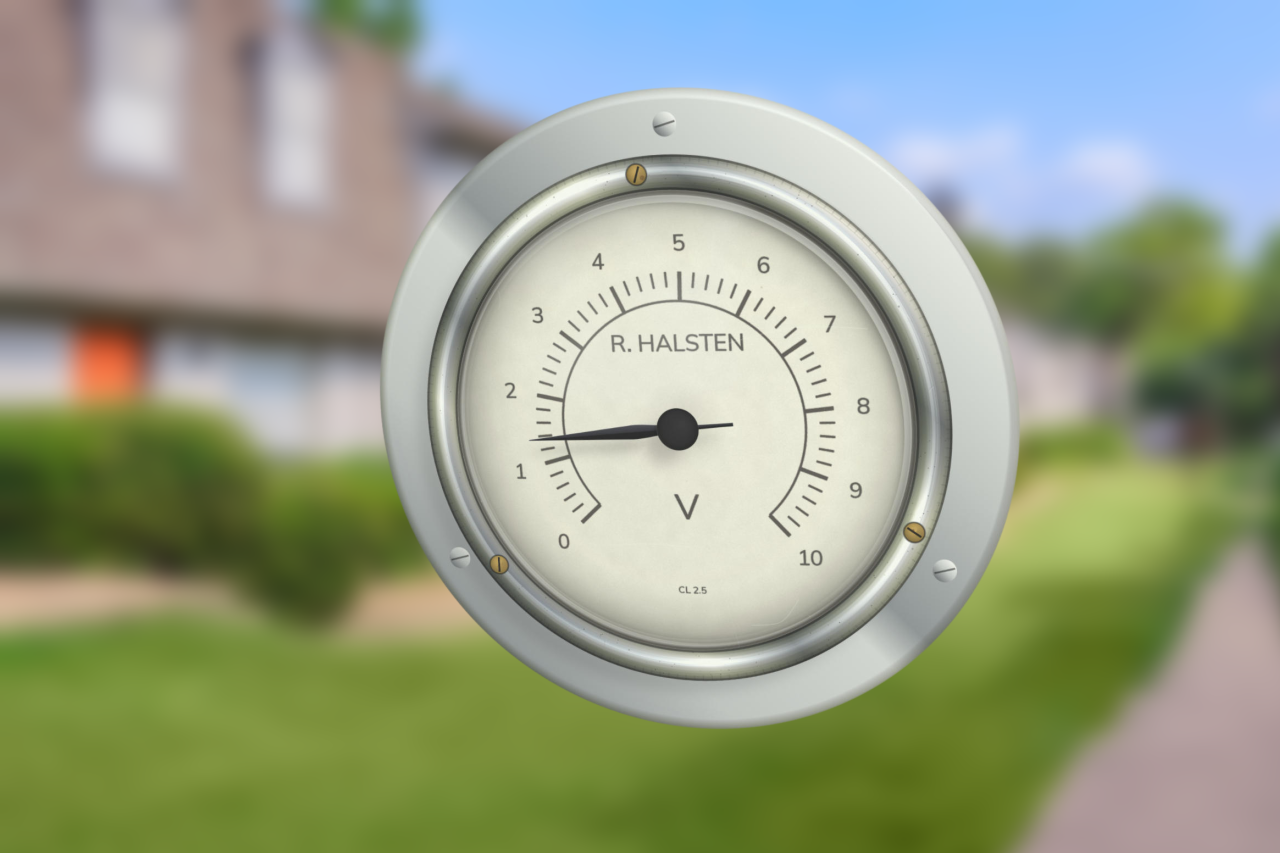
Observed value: **1.4** V
